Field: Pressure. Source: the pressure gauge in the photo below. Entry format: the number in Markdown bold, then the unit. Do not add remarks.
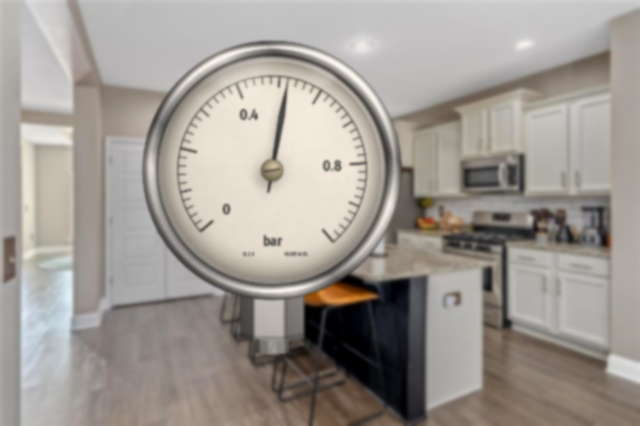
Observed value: **0.52** bar
